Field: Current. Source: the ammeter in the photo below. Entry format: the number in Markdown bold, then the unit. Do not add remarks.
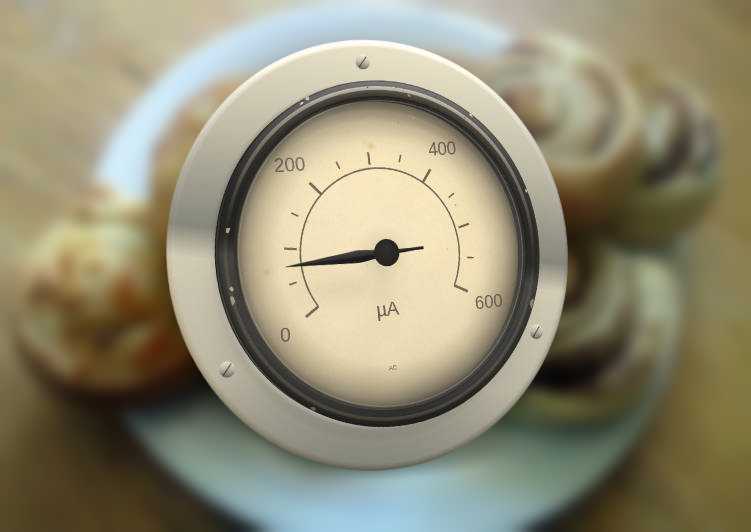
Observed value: **75** µA
